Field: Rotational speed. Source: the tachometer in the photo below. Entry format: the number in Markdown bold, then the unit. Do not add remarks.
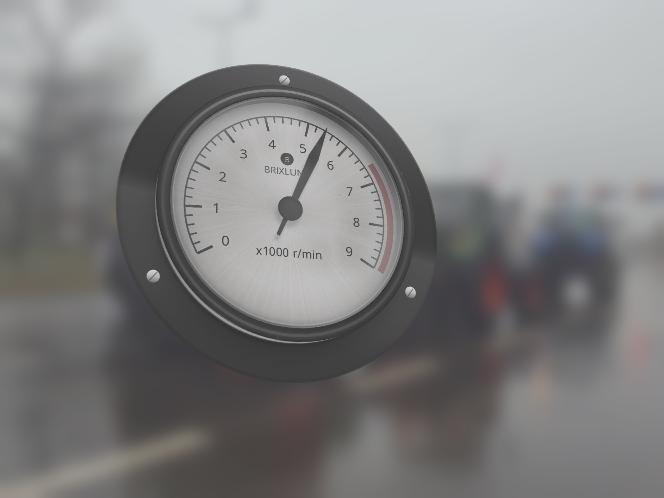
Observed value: **5400** rpm
